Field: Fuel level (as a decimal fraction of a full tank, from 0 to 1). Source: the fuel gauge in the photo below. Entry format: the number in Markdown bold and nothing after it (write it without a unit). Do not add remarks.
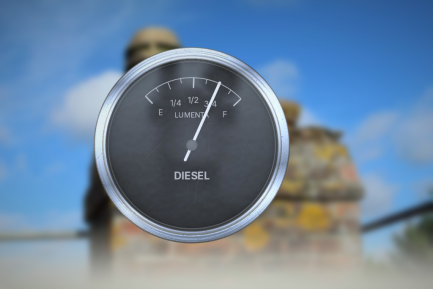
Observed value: **0.75**
